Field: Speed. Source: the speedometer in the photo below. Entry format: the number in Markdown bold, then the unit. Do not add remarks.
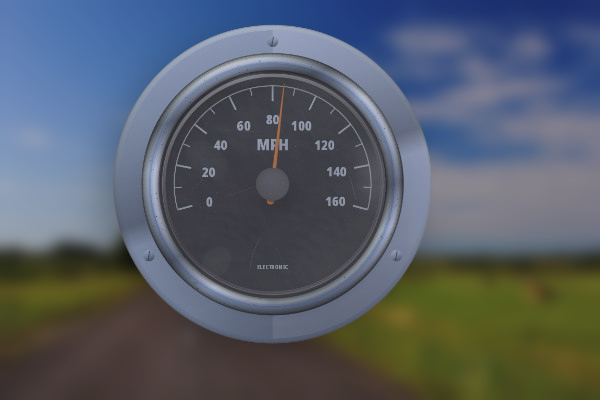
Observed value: **85** mph
